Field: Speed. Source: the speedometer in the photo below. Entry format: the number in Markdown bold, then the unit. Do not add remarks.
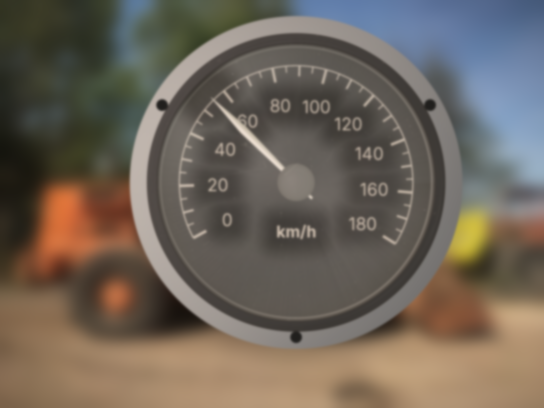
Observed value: **55** km/h
